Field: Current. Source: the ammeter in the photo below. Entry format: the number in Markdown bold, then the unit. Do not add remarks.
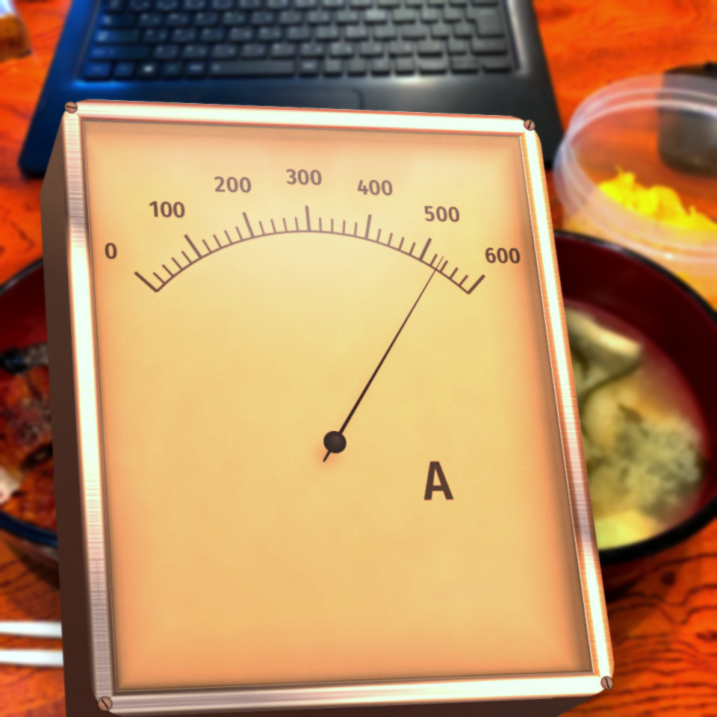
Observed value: **530** A
